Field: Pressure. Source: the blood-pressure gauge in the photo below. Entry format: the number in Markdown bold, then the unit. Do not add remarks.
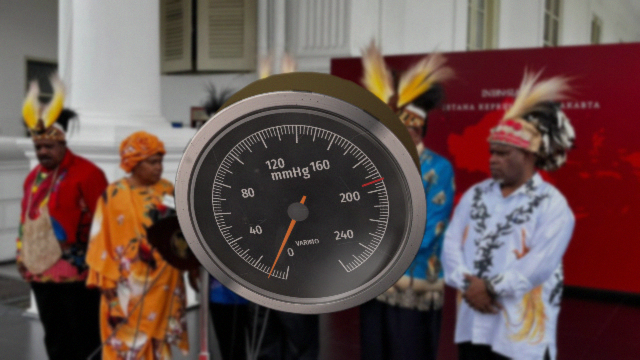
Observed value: **10** mmHg
